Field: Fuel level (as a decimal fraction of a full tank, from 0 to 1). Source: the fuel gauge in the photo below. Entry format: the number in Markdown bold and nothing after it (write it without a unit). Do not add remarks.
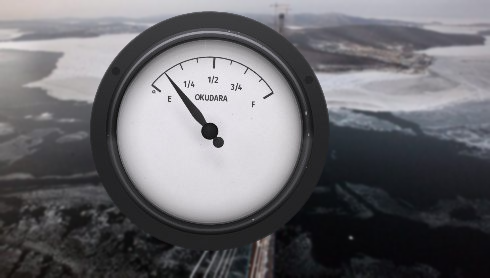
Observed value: **0.125**
